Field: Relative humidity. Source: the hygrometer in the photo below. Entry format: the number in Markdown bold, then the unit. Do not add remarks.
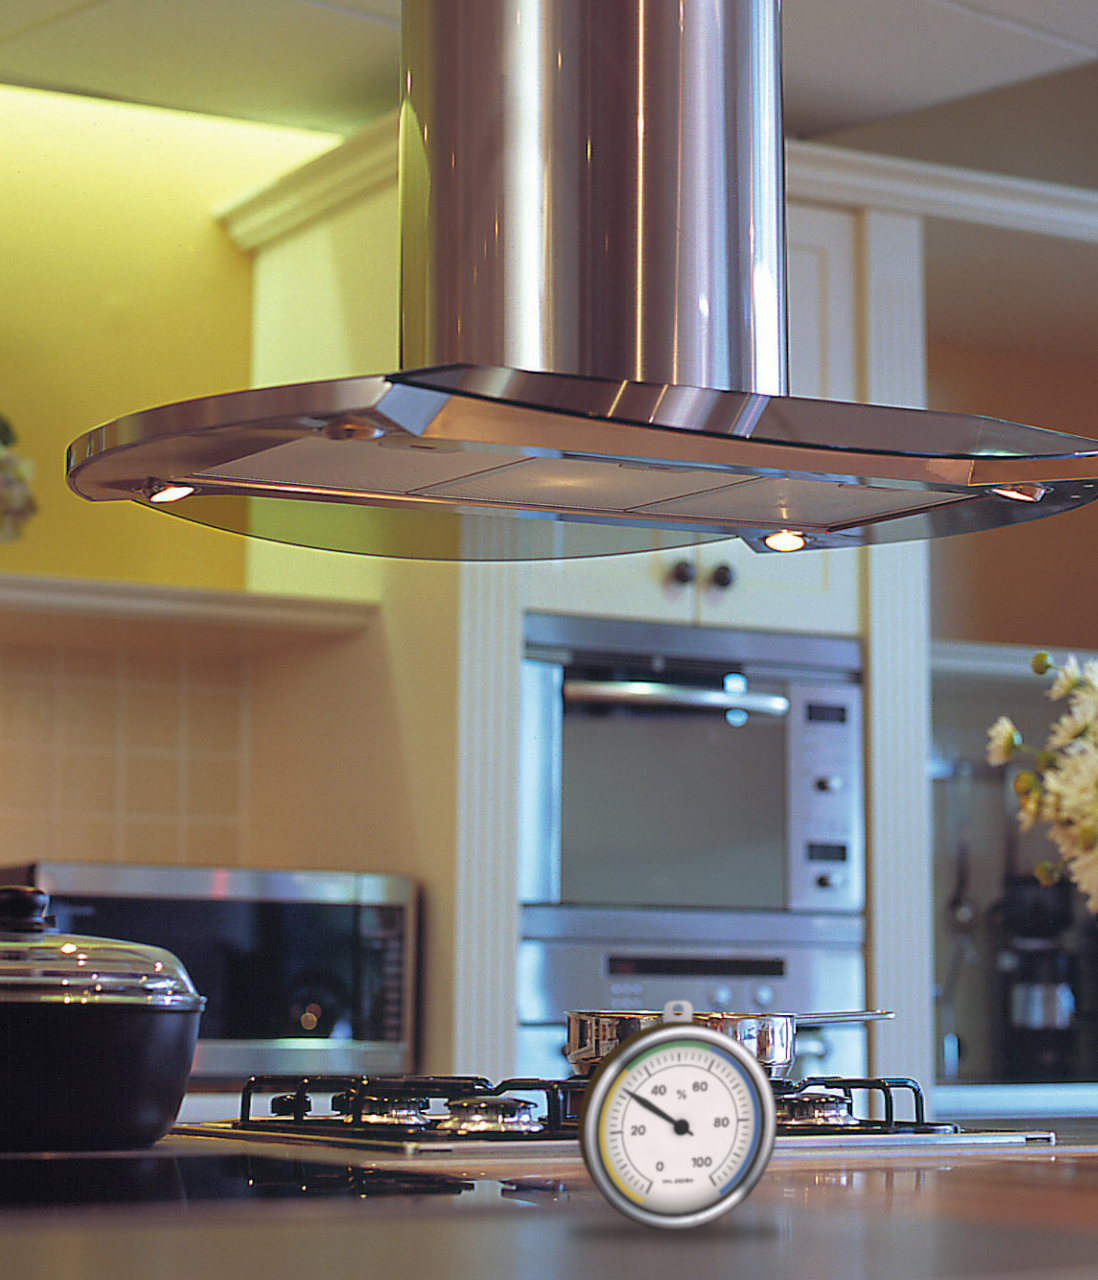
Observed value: **32** %
